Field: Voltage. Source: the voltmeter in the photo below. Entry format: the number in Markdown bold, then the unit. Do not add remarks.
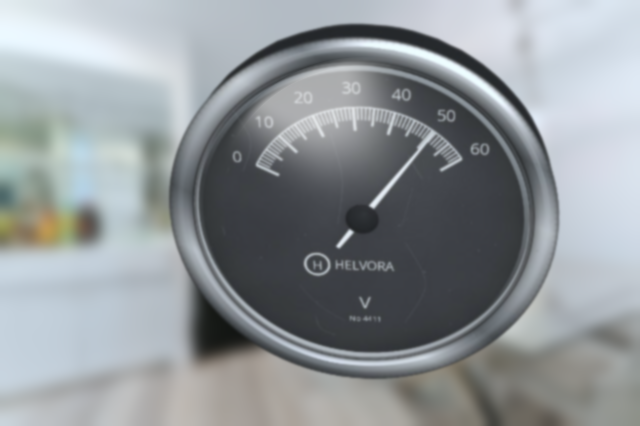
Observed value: **50** V
